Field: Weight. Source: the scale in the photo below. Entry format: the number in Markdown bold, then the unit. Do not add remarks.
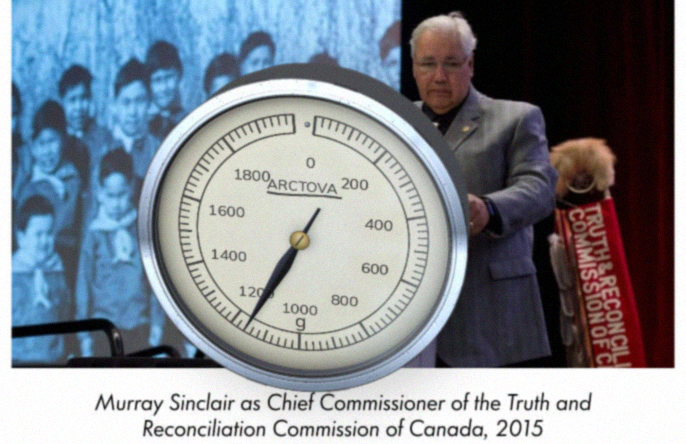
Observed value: **1160** g
